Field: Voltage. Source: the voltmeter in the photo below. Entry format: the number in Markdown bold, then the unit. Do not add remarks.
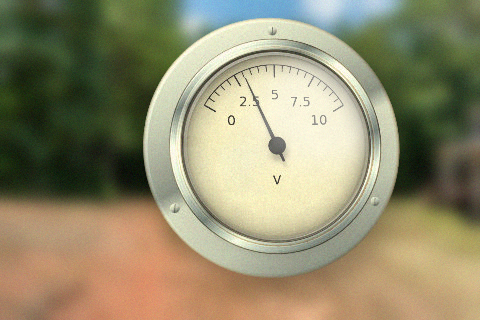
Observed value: **3** V
